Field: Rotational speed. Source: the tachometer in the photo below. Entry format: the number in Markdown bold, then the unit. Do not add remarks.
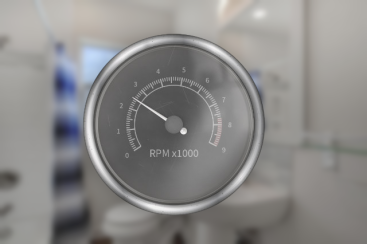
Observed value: **2500** rpm
